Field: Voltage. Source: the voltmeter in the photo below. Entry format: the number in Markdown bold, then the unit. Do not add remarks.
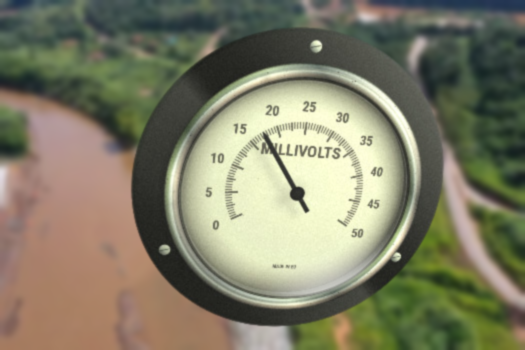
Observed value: **17.5** mV
